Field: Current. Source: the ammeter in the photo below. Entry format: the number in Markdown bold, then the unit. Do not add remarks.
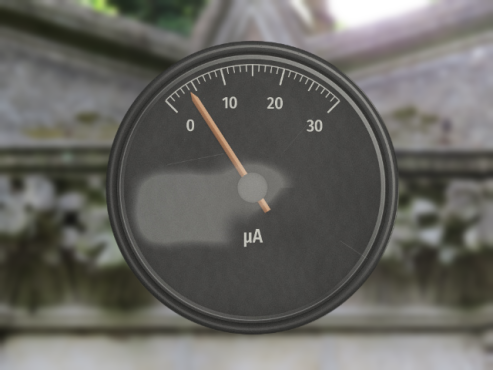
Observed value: **4** µA
